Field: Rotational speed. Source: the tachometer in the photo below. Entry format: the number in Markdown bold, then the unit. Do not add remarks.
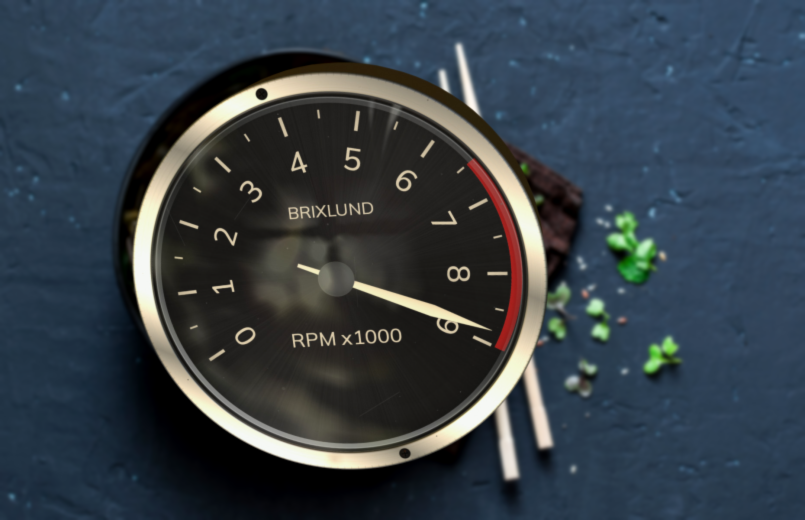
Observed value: **8750** rpm
